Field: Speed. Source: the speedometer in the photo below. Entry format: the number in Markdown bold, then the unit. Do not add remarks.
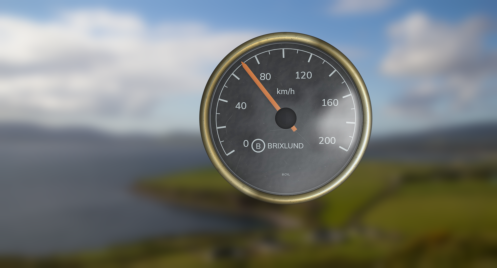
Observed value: **70** km/h
